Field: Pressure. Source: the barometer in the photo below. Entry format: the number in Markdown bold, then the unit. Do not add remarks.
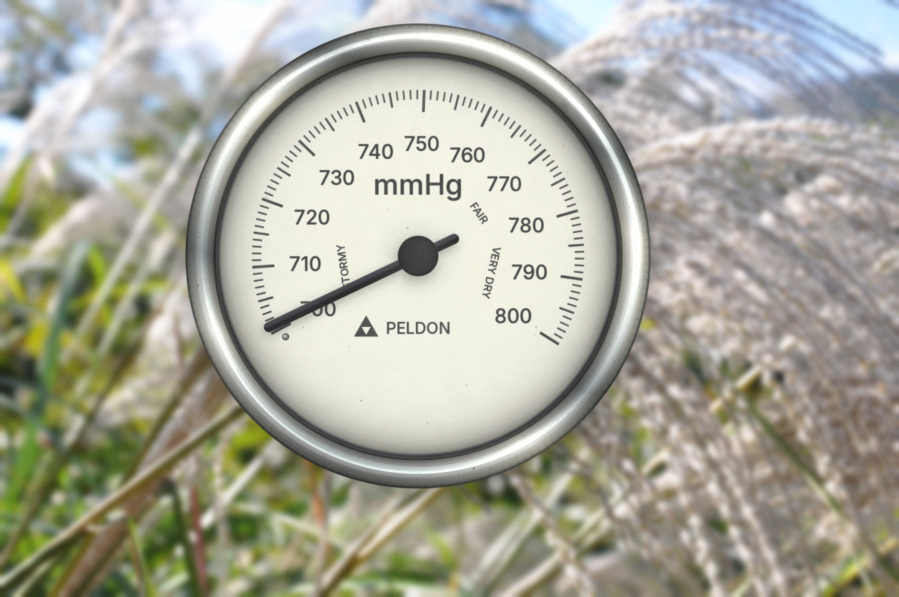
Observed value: **701** mmHg
